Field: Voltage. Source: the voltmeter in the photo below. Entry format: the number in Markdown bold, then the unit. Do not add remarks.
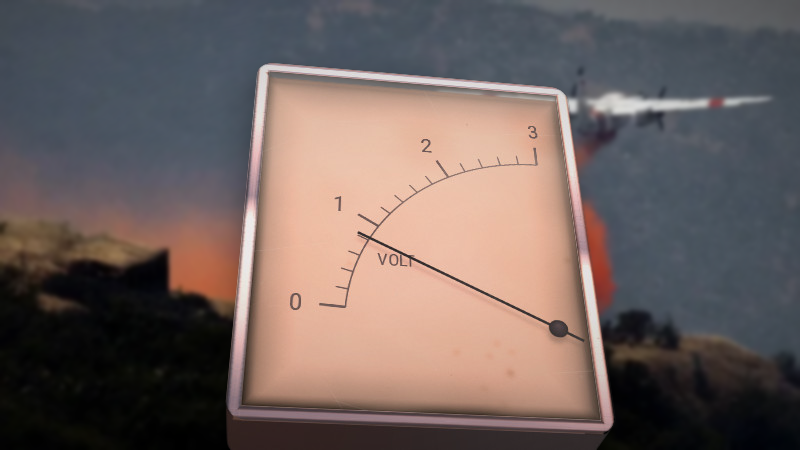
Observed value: **0.8** V
